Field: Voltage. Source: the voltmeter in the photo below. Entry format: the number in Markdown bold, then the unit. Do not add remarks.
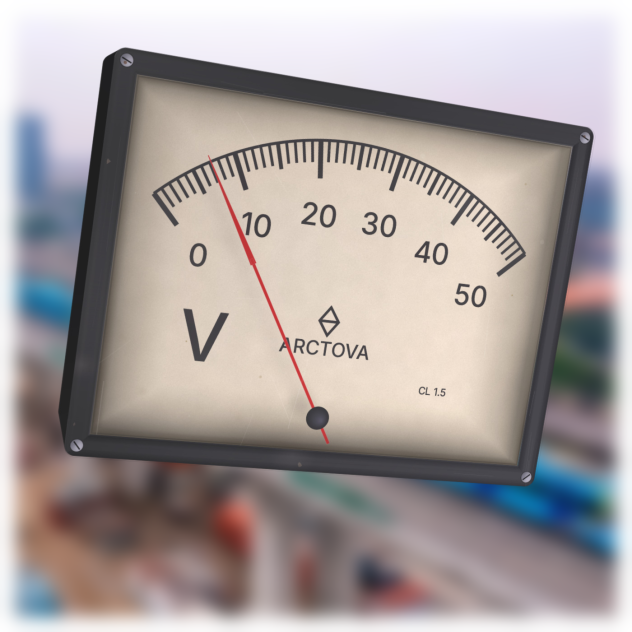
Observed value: **7** V
